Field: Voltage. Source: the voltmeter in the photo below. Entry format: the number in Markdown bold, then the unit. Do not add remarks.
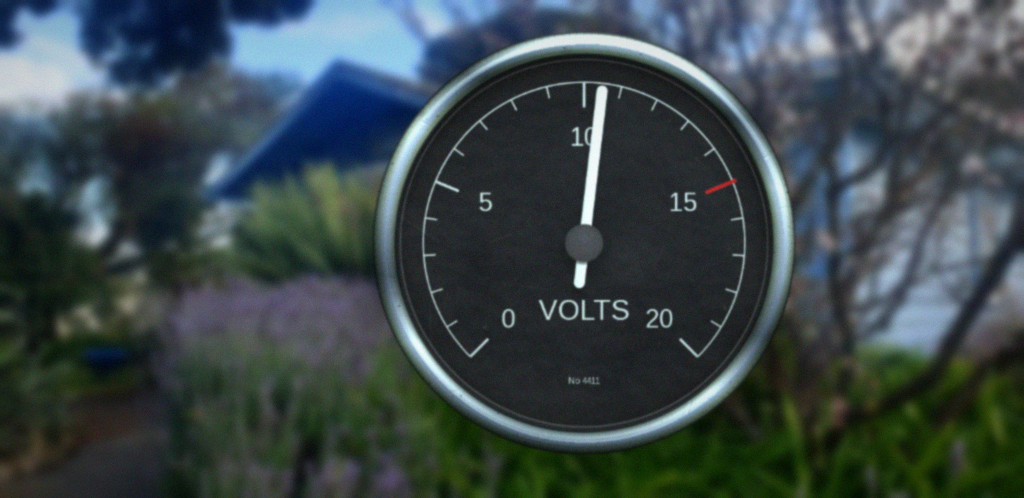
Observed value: **10.5** V
